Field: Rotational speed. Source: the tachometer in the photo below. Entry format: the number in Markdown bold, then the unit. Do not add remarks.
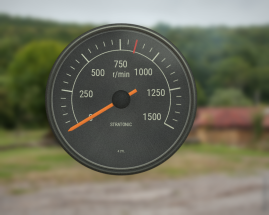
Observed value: **0** rpm
